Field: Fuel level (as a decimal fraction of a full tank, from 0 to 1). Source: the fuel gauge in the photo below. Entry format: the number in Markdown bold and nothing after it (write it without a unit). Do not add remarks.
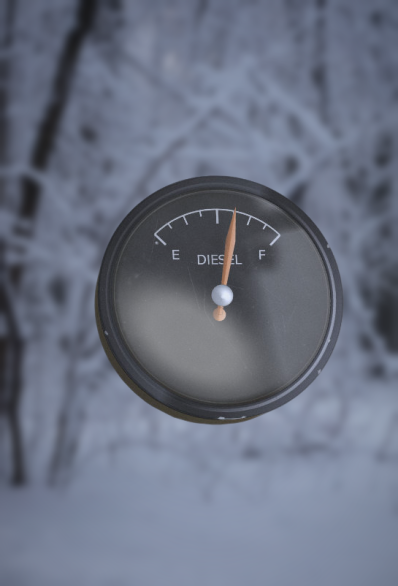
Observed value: **0.625**
